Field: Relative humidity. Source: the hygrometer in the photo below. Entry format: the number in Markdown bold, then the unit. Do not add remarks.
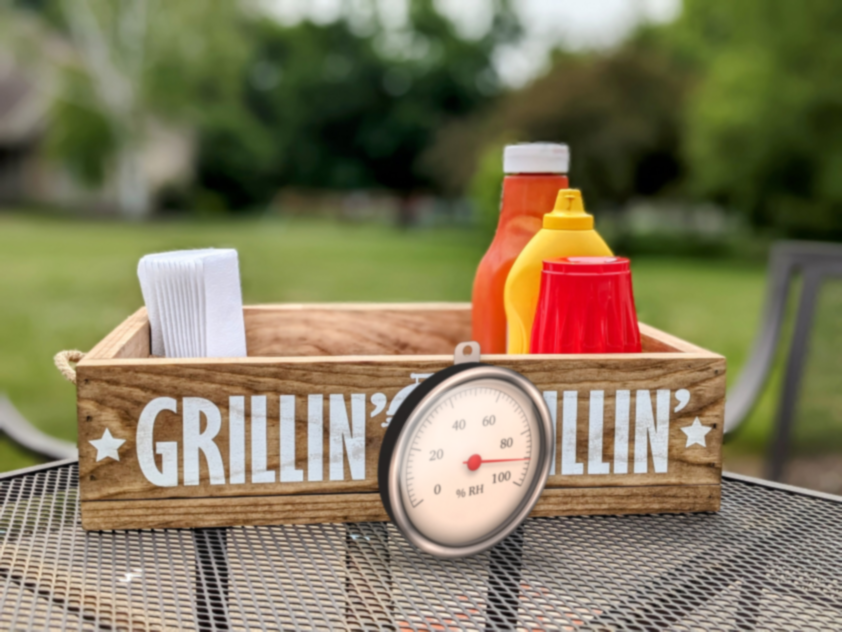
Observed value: **90** %
